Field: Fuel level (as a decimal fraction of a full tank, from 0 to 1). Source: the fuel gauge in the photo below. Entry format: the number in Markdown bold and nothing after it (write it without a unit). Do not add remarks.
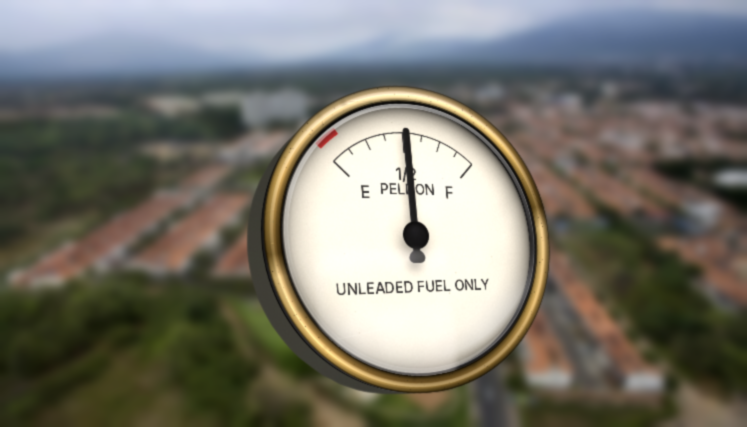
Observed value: **0.5**
